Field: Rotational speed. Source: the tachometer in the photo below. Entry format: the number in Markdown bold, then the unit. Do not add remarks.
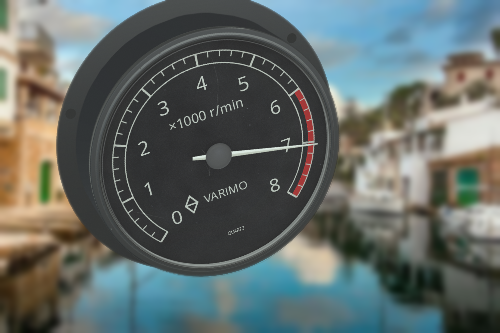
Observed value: **7000** rpm
